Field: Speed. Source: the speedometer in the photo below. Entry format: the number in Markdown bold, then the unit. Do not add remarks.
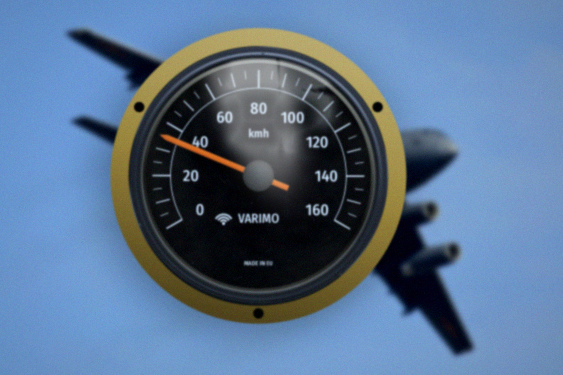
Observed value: **35** km/h
